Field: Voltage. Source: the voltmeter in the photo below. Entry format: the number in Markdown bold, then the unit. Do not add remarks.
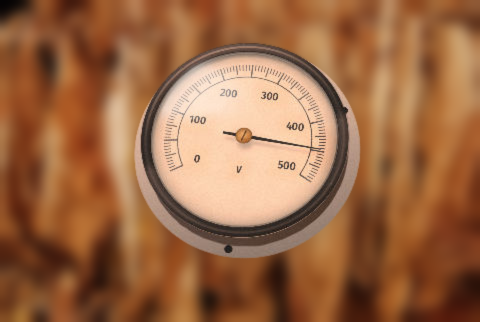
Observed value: **450** V
